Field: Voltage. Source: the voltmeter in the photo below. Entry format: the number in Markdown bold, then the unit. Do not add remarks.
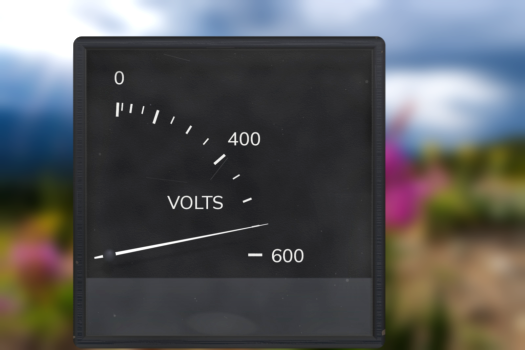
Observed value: **550** V
